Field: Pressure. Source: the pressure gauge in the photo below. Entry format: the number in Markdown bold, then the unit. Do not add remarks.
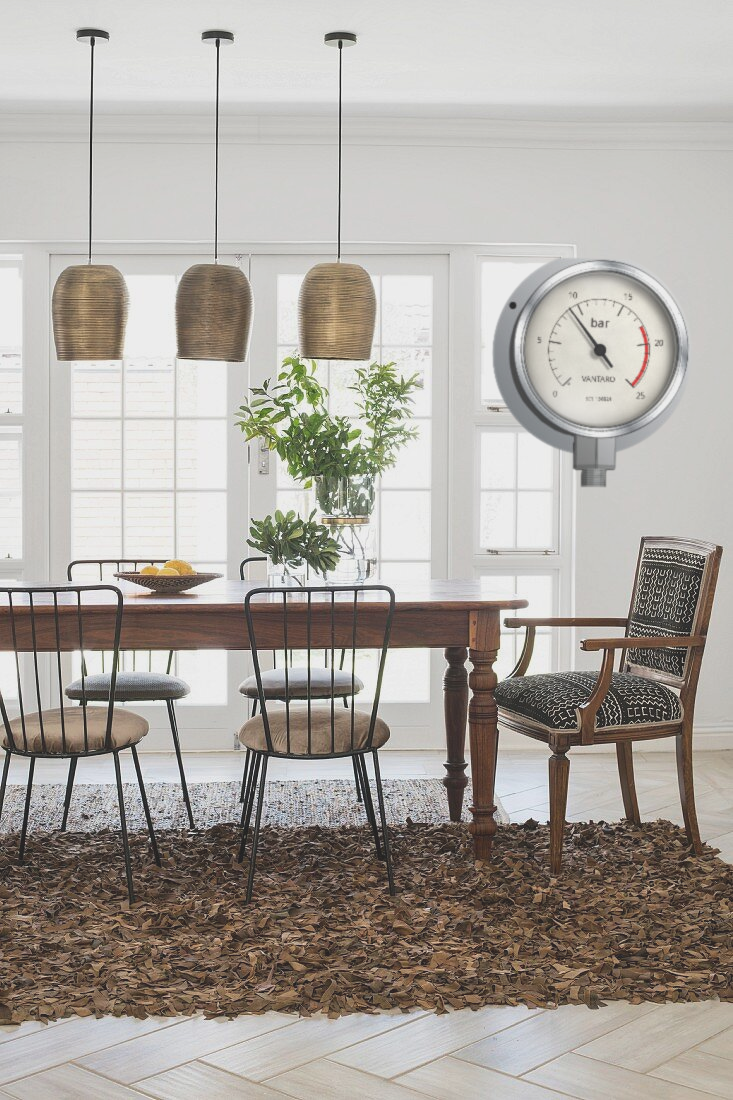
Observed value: **9** bar
